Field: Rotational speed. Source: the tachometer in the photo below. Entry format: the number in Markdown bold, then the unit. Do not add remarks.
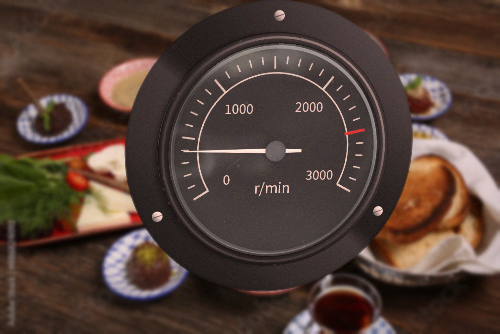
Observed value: **400** rpm
